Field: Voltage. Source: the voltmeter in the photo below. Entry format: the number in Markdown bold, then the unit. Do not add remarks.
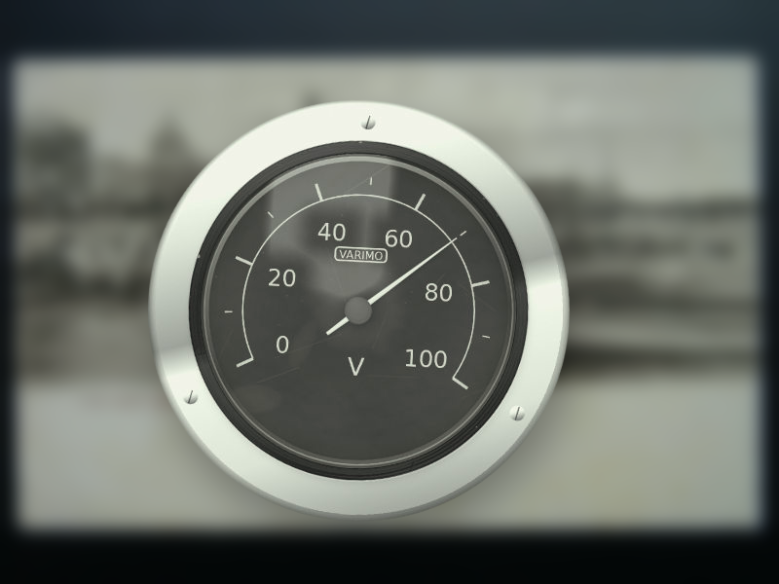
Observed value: **70** V
